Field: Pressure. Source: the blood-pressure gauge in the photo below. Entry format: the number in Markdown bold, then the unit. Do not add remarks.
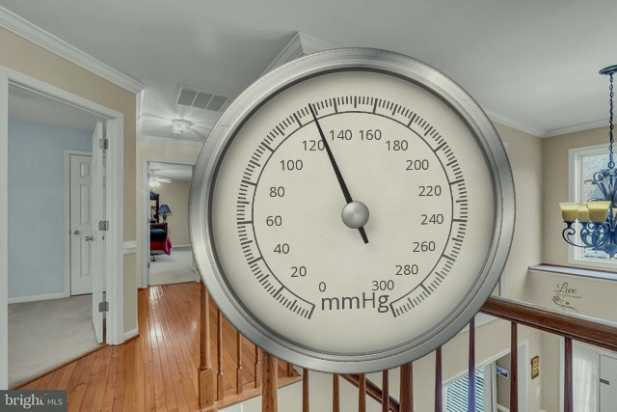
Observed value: **128** mmHg
